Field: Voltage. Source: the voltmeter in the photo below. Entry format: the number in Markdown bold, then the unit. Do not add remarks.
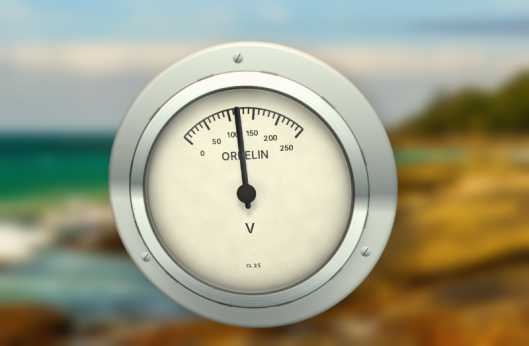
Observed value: **120** V
